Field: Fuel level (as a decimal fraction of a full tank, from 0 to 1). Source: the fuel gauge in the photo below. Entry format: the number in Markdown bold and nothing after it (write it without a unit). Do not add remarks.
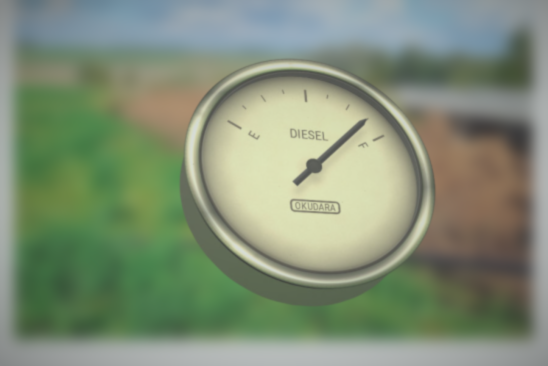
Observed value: **0.875**
